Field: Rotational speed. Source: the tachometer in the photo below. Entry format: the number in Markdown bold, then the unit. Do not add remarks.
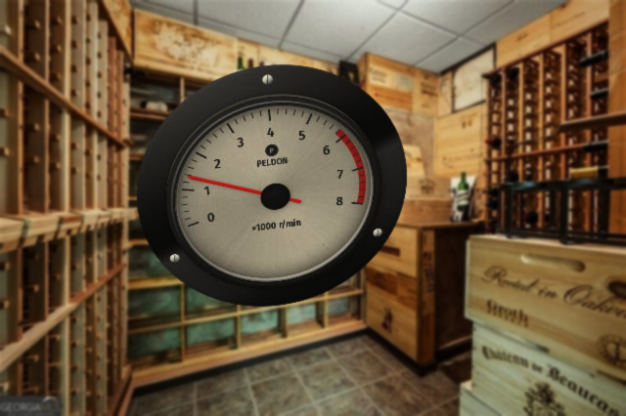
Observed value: **1400** rpm
